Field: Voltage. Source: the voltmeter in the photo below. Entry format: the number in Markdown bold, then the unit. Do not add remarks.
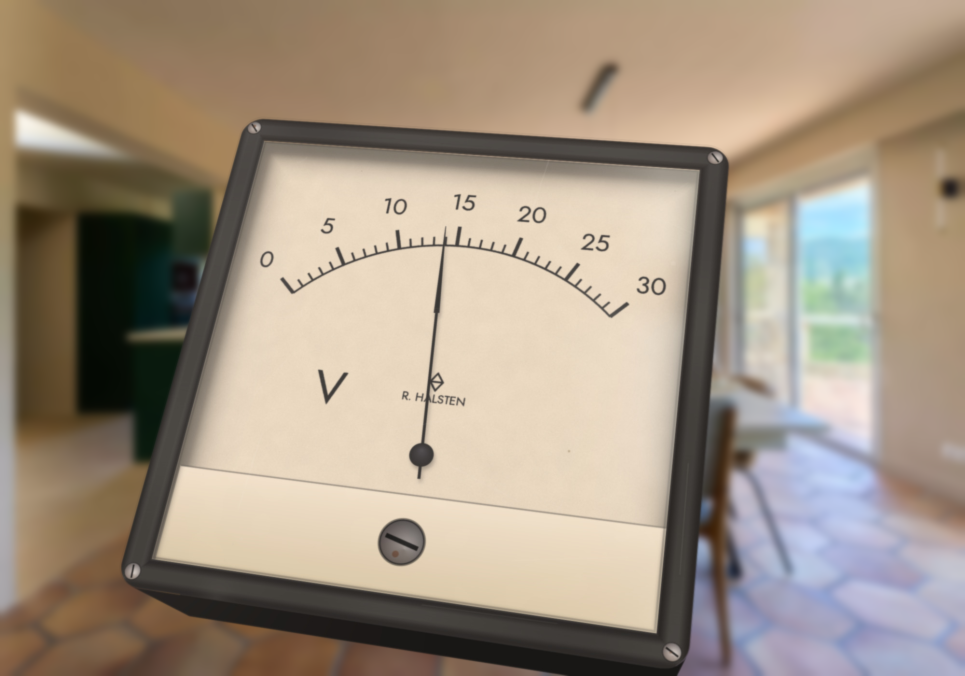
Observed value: **14** V
